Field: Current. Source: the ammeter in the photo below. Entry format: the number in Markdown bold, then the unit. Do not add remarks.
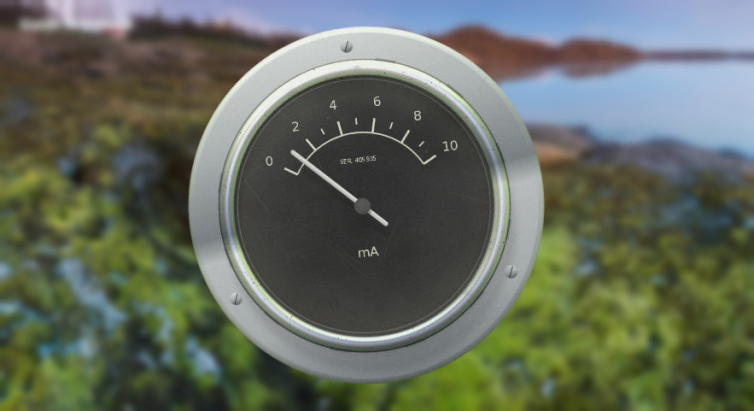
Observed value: **1** mA
